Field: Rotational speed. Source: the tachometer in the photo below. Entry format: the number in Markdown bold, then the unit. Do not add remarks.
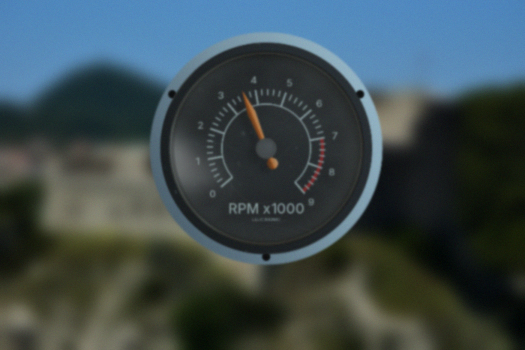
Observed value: **3600** rpm
